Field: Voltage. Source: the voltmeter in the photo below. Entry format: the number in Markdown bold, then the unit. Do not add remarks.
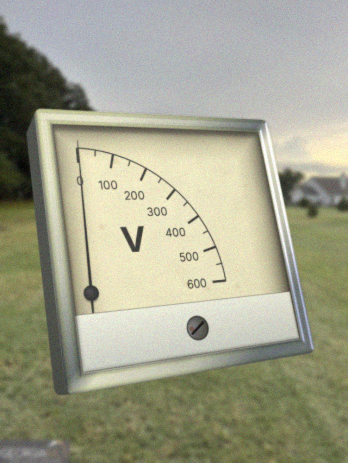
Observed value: **0** V
